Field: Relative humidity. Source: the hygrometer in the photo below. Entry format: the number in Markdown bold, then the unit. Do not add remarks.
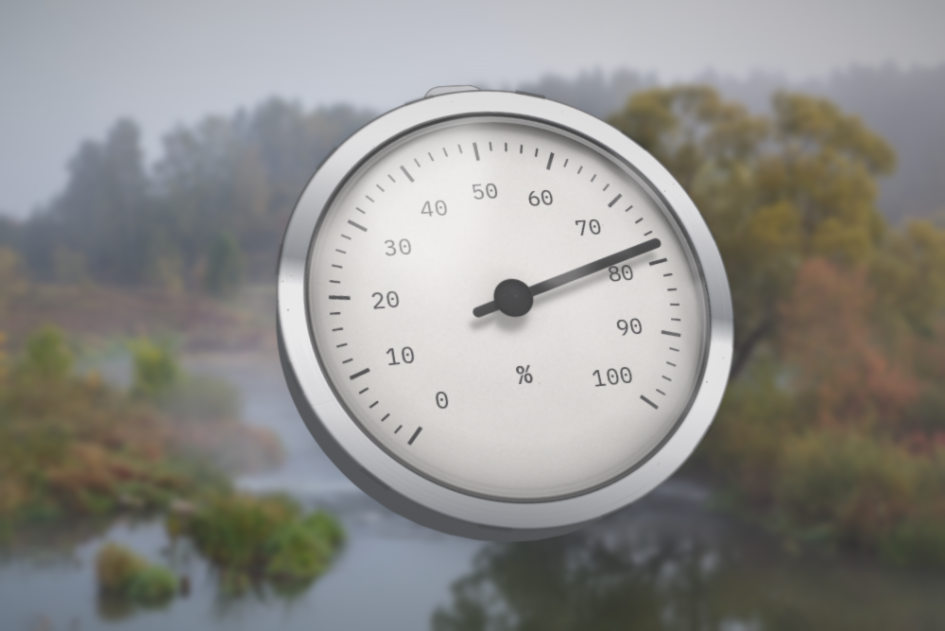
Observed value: **78** %
